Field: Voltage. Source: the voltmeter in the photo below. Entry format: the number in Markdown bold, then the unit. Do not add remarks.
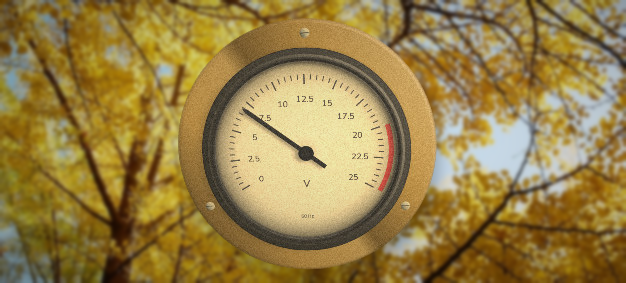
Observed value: **7** V
